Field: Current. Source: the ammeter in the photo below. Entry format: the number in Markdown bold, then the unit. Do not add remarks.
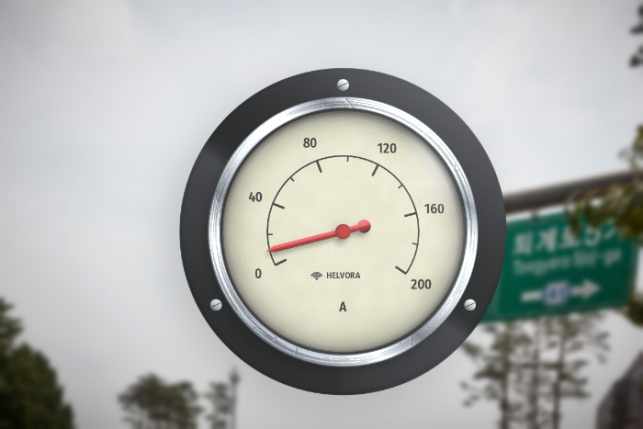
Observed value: **10** A
